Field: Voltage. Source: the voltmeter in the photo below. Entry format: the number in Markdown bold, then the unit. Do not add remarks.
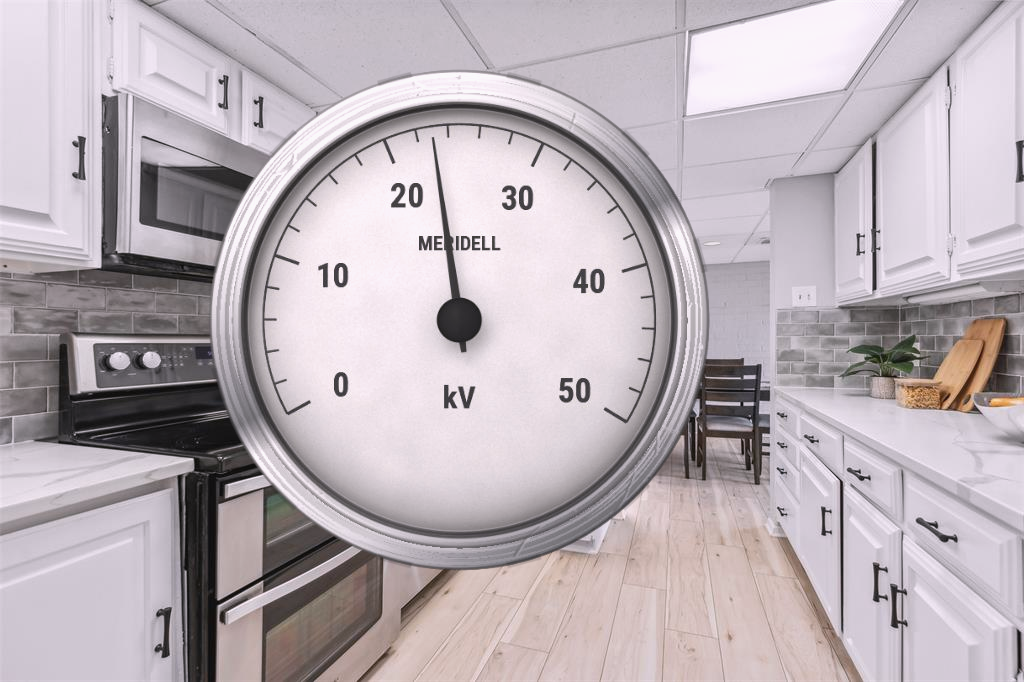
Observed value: **23** kV
